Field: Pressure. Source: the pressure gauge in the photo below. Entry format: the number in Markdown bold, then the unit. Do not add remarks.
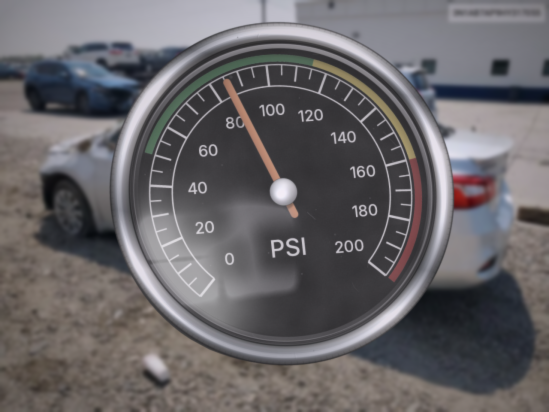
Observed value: **85** psi
